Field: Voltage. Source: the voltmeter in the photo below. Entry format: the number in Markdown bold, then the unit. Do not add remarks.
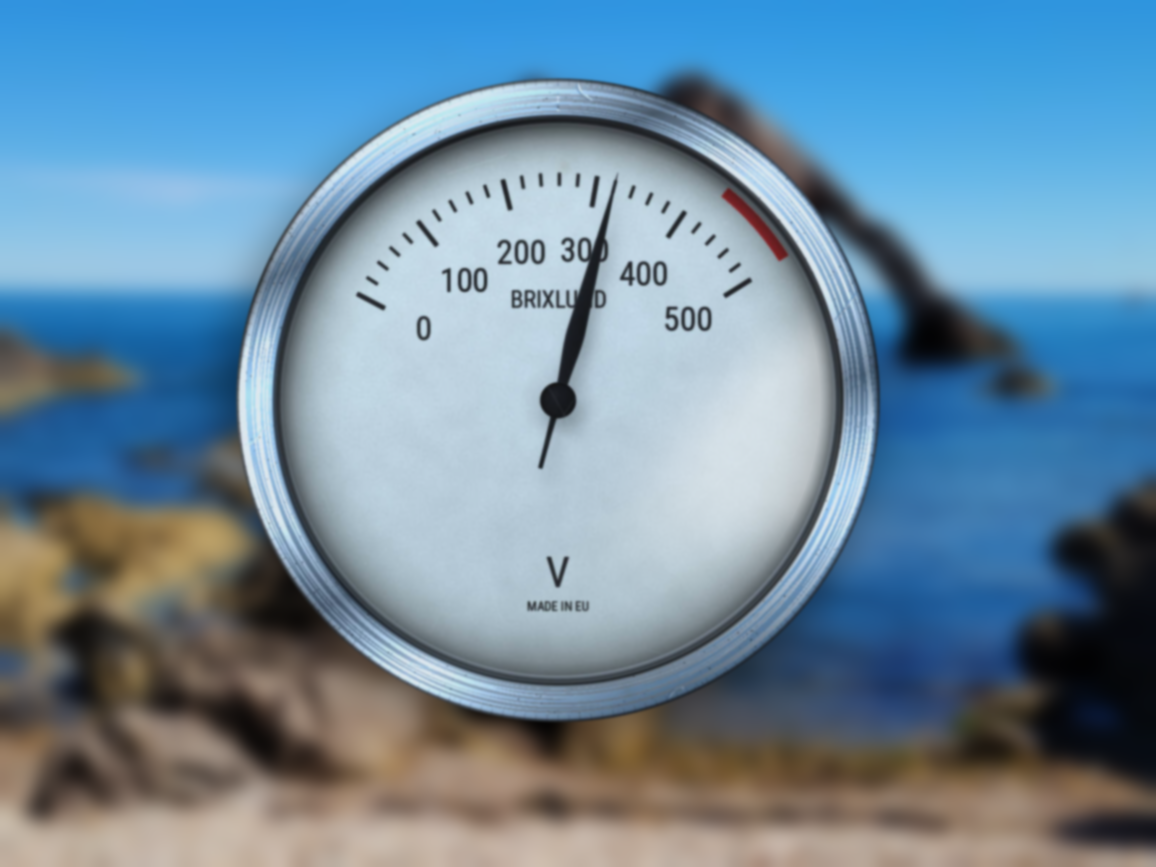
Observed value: **320** V
